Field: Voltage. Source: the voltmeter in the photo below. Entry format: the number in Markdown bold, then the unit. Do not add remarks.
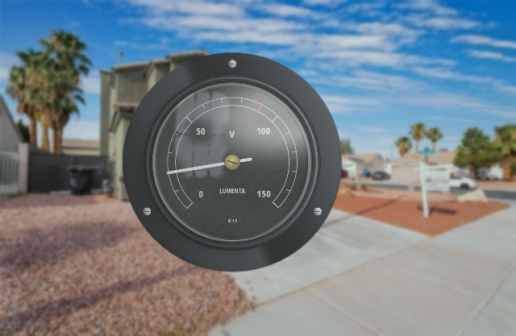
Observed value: **20** V
